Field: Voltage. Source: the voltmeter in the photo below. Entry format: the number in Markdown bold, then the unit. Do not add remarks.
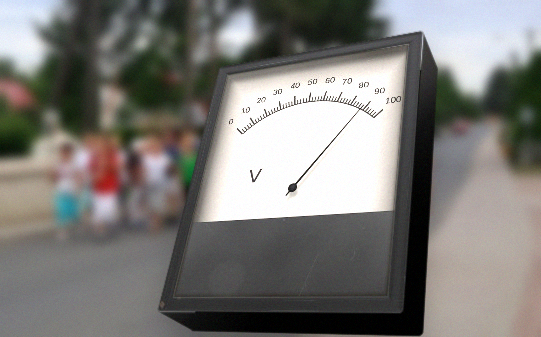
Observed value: **90** V
